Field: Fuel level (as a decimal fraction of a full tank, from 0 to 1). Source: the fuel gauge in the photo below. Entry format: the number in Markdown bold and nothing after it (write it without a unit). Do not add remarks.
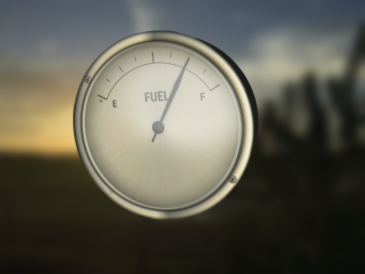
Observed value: **0.75**
